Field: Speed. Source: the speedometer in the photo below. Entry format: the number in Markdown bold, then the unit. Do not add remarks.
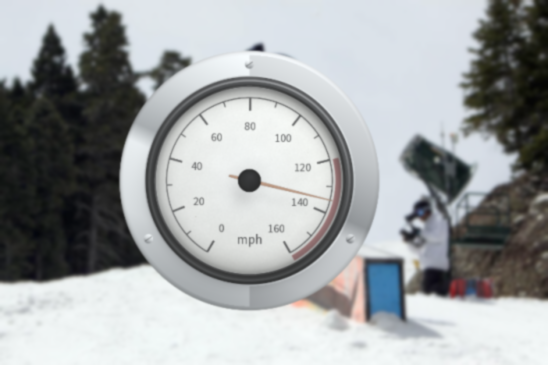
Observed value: **135** mph
